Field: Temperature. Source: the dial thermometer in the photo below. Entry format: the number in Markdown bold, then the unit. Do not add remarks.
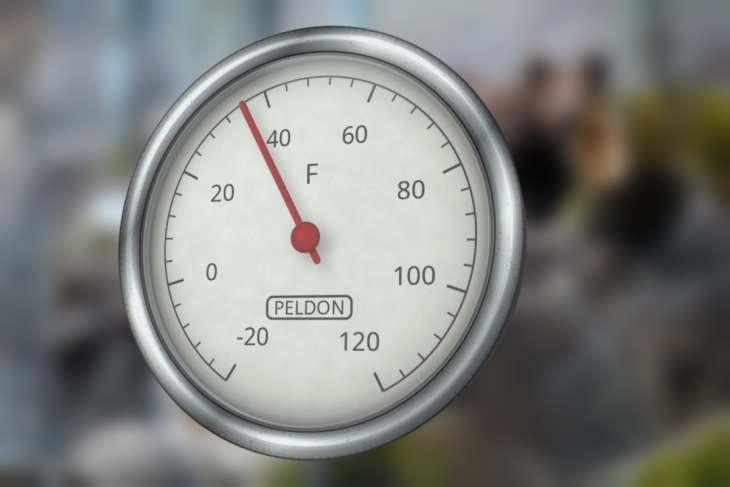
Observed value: **36** °F
